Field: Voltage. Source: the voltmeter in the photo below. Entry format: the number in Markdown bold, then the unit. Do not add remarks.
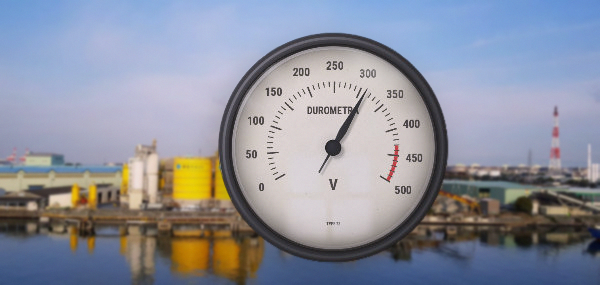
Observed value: **310** V
